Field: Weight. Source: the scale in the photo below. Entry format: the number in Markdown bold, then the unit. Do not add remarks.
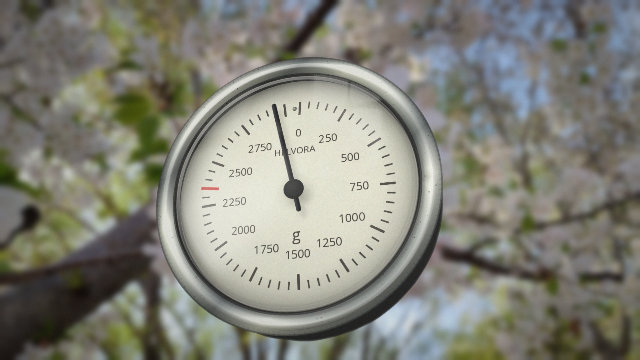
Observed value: **2950** g
